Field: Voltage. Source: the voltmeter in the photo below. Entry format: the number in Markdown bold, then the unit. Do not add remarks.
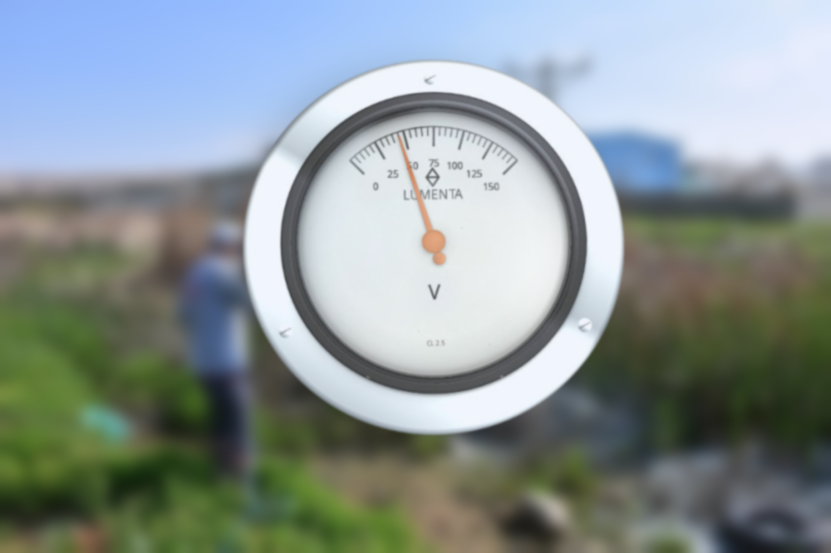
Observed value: **45** V
